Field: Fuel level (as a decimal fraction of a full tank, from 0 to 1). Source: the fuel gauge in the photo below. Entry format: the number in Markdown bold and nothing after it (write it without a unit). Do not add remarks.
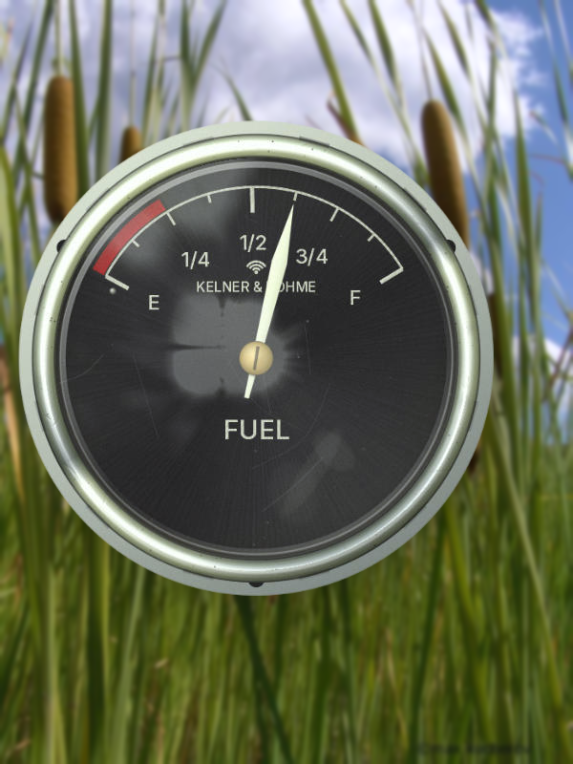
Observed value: **0.625**
